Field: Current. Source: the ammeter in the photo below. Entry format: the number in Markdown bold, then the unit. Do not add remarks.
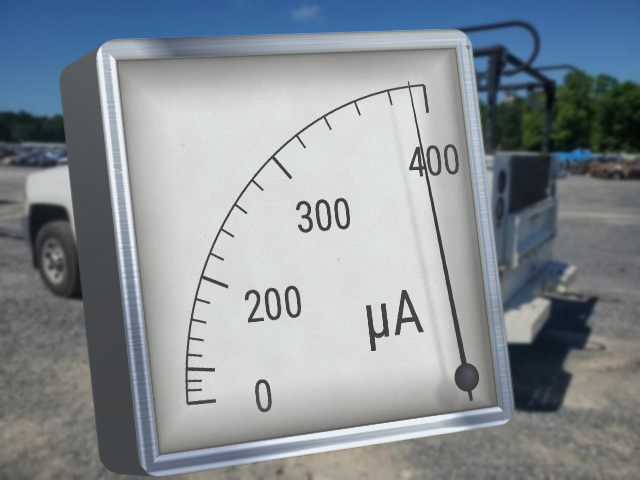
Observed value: **390** µA
